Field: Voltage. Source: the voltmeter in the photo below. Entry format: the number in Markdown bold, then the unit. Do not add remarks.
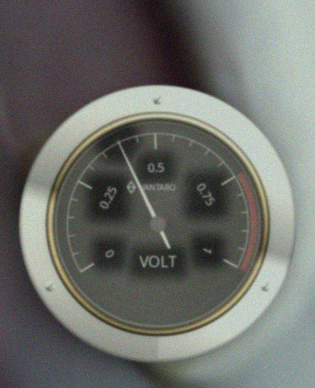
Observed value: **0.4** V
